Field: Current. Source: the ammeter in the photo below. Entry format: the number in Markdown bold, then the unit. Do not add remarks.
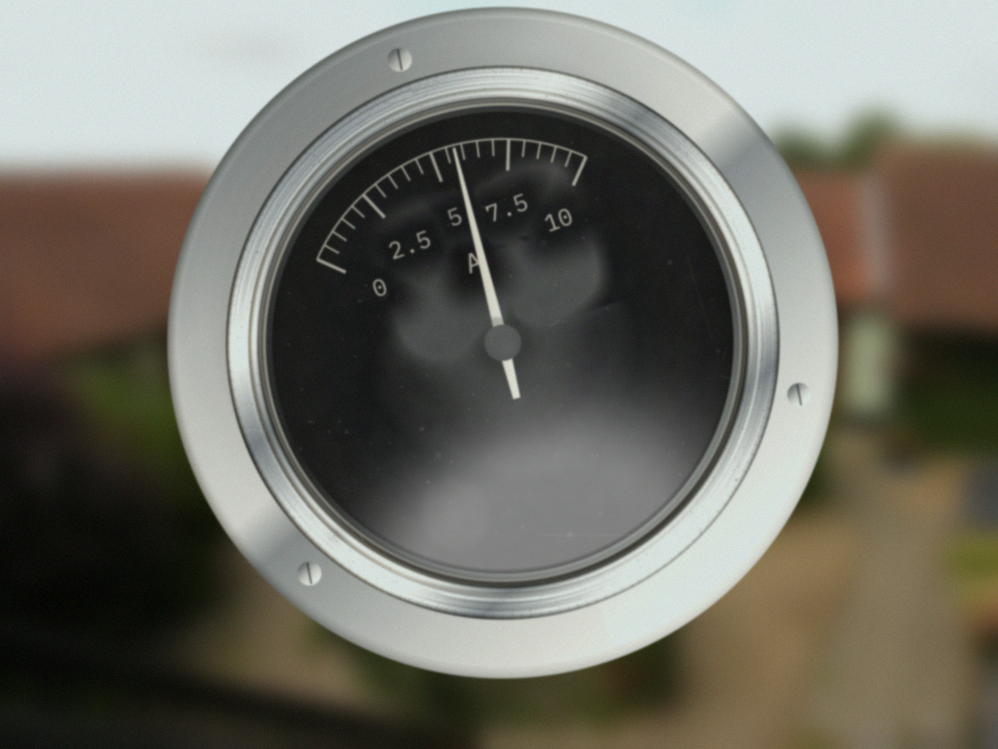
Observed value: **5.75** A
